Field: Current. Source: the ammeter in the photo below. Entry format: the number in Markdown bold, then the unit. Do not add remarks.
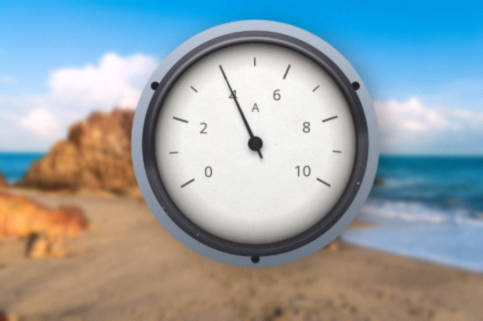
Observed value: **4** A
